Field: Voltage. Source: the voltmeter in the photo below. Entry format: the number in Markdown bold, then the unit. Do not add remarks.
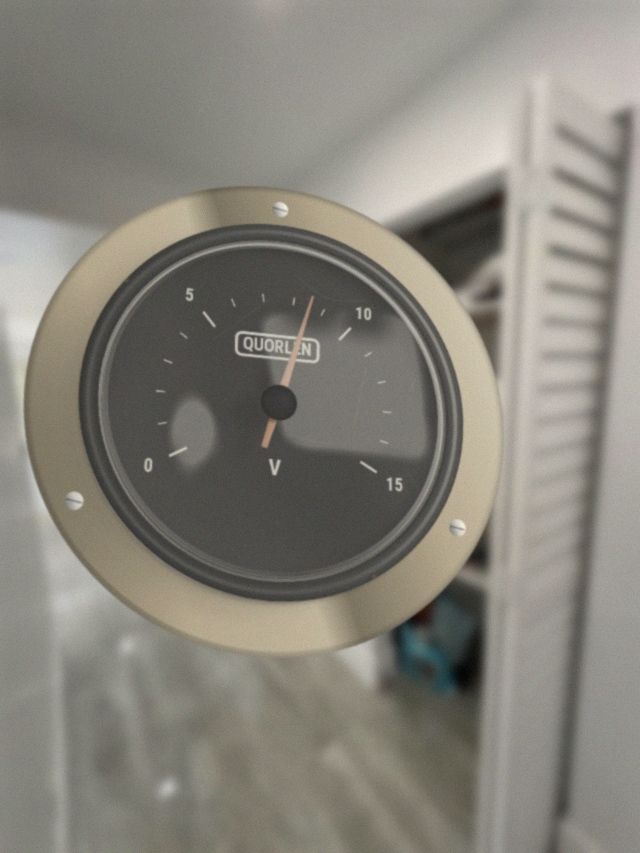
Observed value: **8.5** V
